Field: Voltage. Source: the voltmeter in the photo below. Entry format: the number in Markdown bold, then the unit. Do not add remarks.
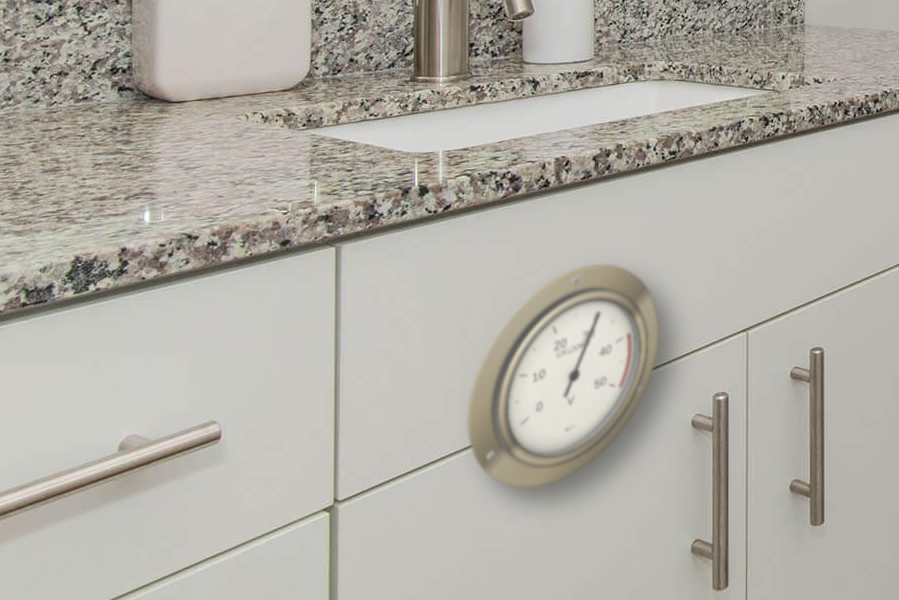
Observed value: **30** V
